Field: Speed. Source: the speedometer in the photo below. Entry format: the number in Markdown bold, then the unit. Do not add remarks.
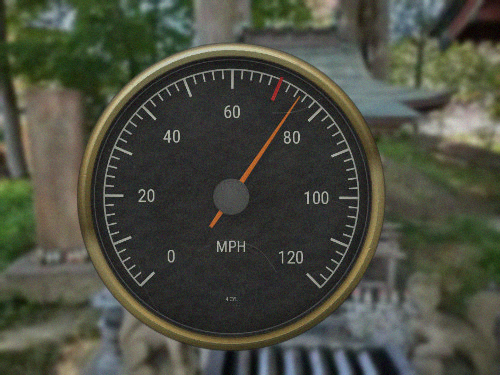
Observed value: **75** mph
